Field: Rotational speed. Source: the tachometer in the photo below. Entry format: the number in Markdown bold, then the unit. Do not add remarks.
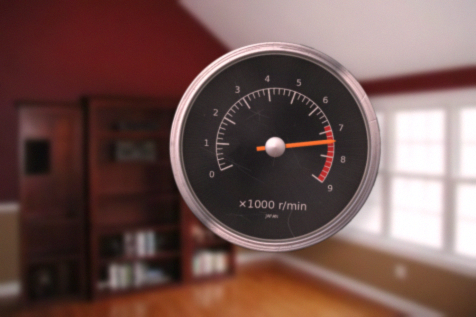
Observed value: **7400** rpm
